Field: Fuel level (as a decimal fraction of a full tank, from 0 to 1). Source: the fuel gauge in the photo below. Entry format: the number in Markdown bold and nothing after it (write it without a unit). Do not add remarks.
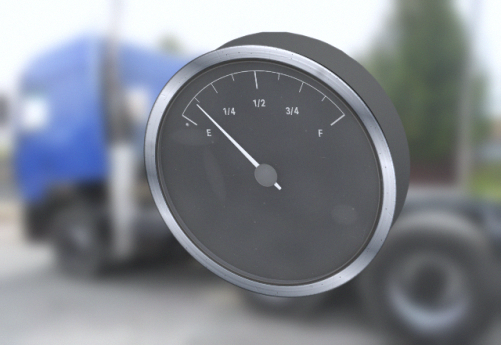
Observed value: **0.125**
